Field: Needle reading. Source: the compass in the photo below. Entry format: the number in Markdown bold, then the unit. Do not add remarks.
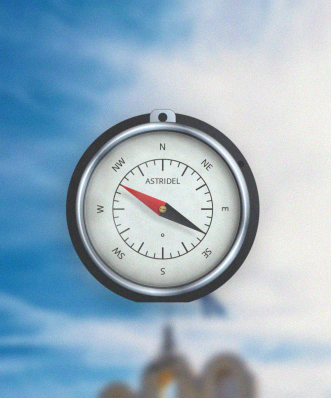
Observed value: **300** °
